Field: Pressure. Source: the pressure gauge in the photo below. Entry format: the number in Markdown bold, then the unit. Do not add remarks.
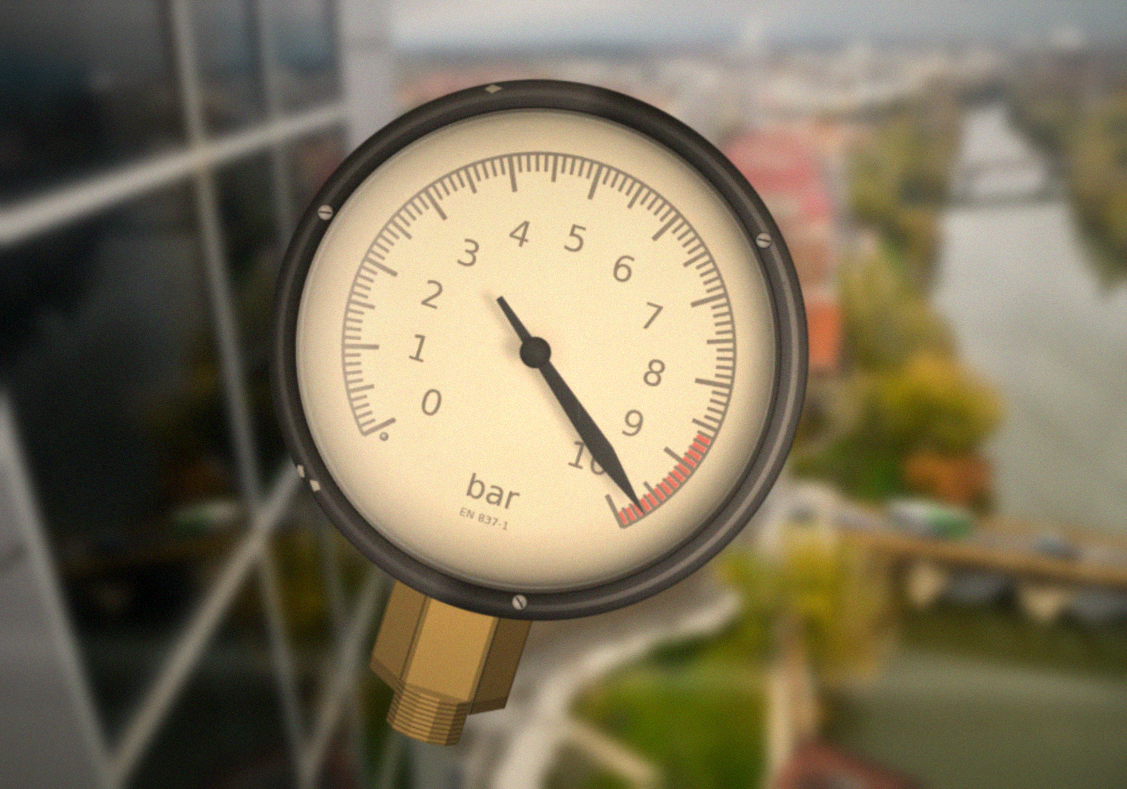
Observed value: **9.7** bar
